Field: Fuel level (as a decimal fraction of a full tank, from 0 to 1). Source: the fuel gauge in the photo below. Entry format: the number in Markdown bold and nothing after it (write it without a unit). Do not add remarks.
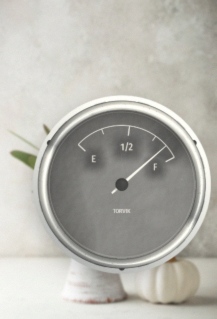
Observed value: **0.875**
